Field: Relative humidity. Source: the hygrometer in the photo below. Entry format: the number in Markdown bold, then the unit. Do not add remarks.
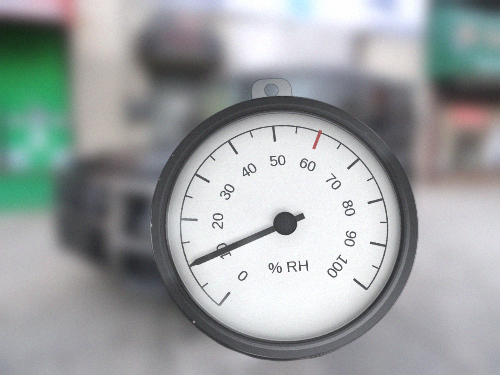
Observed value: **10** %
